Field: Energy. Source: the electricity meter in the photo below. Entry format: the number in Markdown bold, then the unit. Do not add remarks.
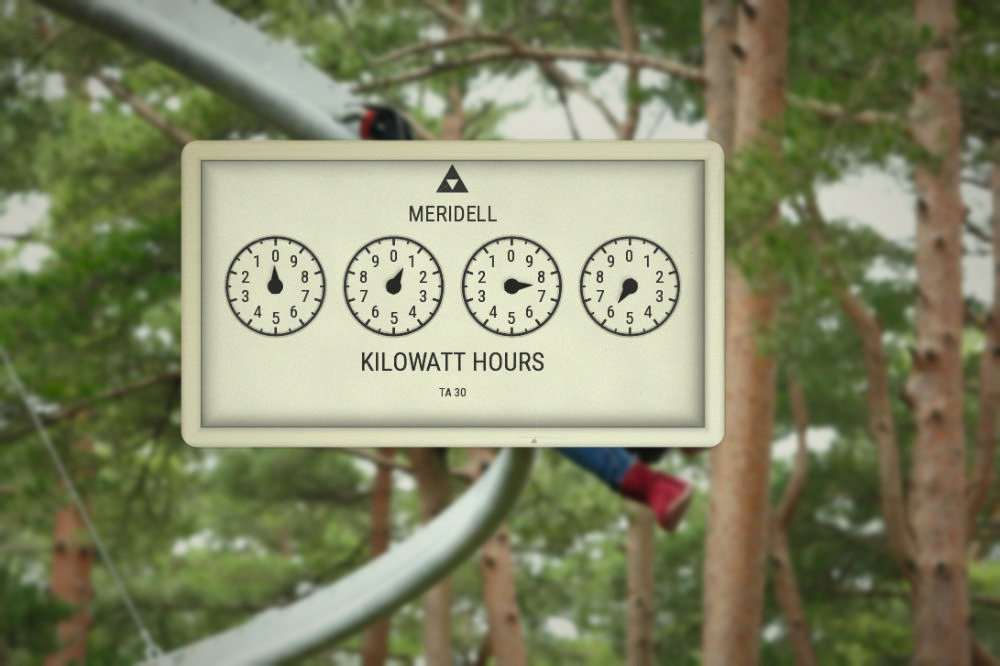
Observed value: **76** kWh
